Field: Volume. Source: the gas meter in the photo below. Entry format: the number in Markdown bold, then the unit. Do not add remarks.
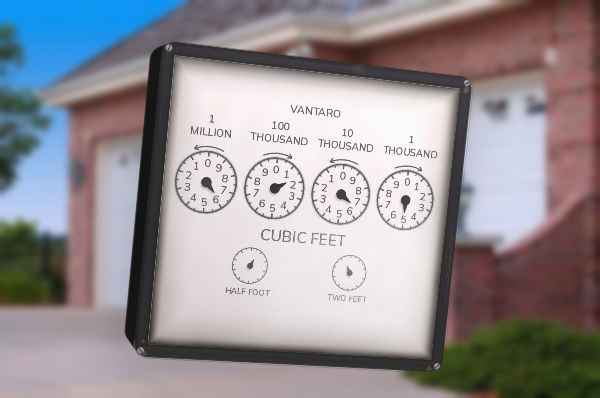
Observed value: **616500** ft³
